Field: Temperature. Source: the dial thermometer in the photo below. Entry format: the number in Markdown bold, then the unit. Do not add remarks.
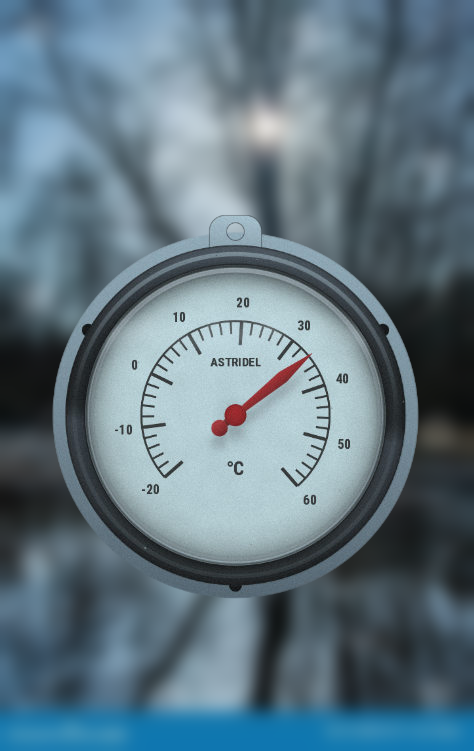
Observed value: **34** °C
